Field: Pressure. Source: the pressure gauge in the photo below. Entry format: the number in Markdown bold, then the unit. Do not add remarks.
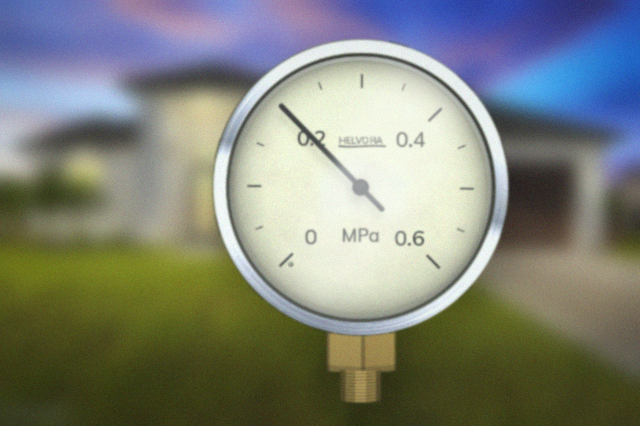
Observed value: **0.2** MPa
